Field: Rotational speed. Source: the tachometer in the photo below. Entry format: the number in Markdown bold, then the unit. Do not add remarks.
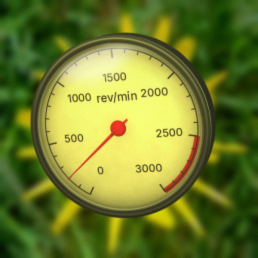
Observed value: **200** rpm
